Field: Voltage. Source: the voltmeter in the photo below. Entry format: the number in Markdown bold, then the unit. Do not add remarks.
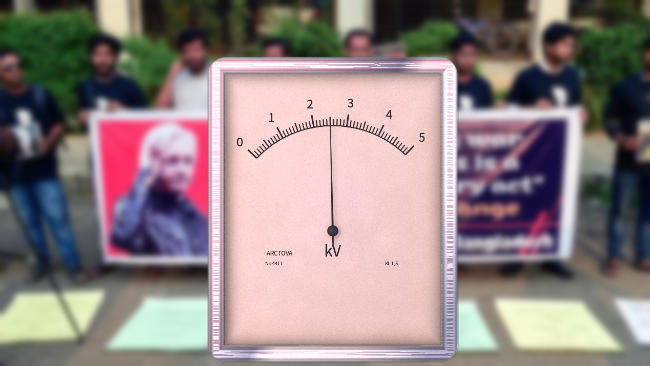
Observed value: **2.5** kV
